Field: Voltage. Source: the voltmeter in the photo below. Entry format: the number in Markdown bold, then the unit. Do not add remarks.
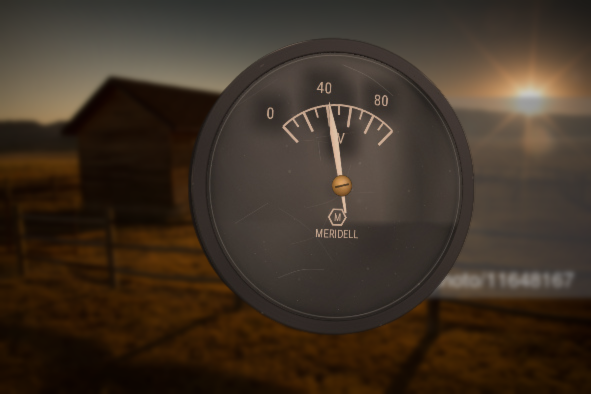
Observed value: **40** V
